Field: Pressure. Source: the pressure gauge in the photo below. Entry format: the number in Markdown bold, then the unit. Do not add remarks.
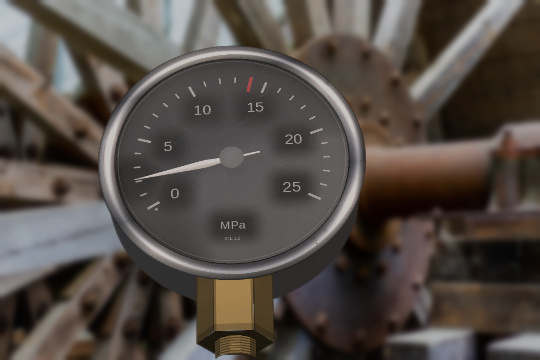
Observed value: **2** MPa
